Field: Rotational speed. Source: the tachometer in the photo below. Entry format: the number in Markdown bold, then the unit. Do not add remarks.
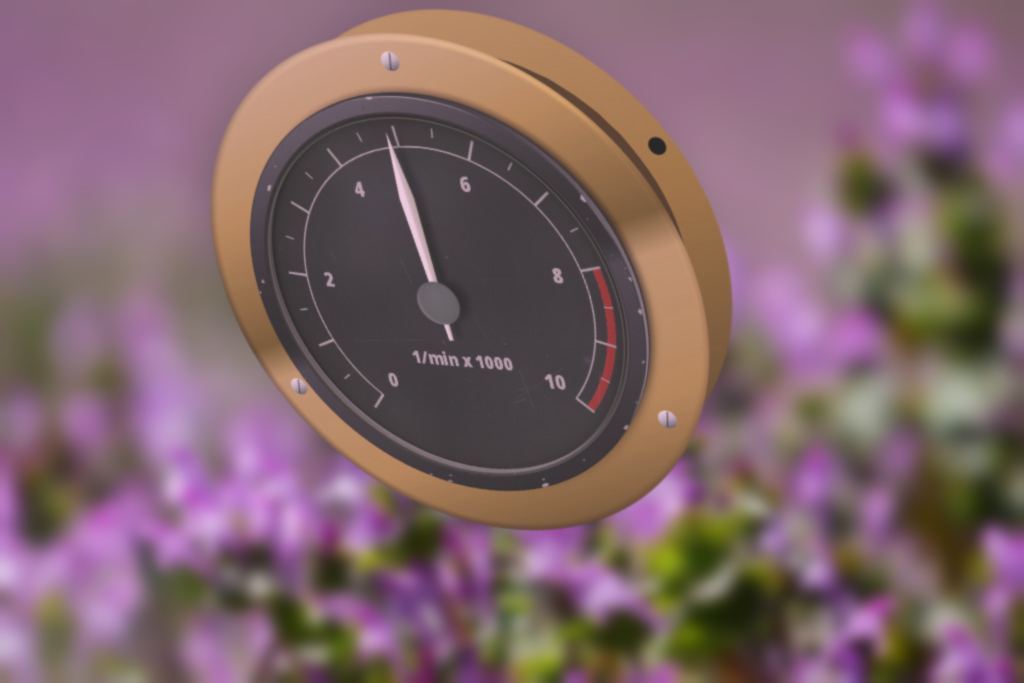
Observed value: **5000** rpm
